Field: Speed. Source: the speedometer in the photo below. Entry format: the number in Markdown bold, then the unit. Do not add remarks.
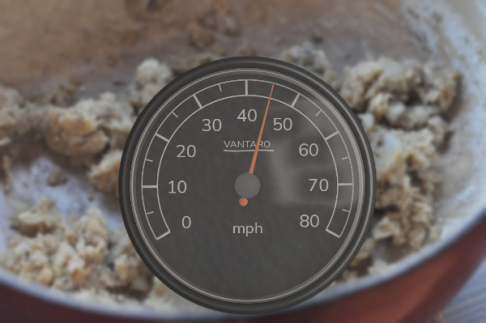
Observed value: **45** mph
